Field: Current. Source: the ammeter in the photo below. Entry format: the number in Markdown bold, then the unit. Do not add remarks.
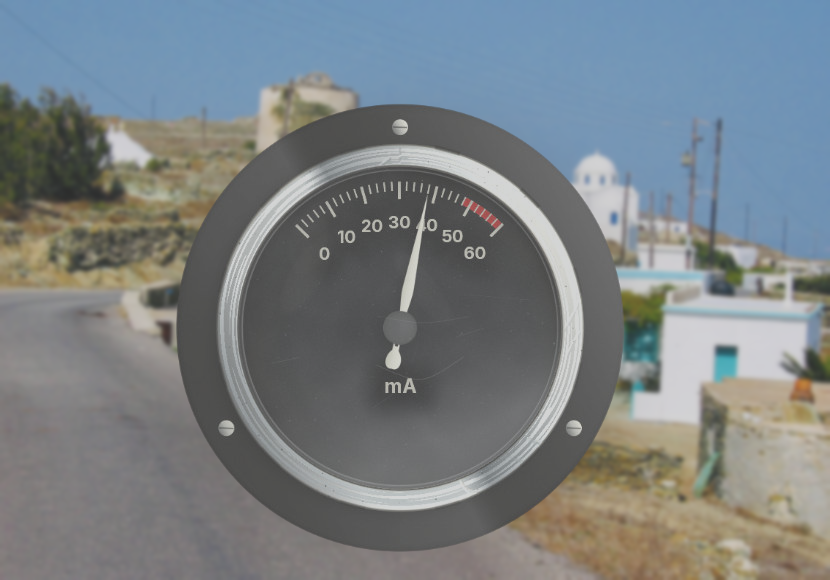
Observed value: **38** mA
